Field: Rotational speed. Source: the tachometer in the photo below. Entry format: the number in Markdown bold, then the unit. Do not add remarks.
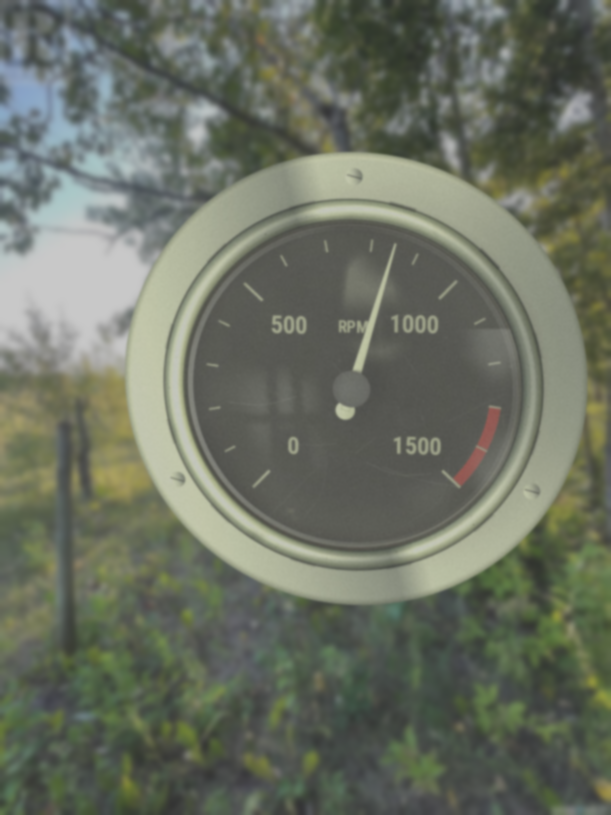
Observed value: **850** rpm
